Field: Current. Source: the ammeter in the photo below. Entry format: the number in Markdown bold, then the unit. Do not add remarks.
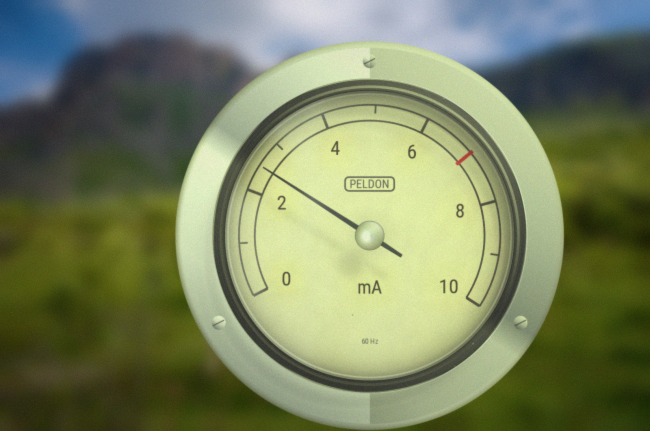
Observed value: **2.5** mA
